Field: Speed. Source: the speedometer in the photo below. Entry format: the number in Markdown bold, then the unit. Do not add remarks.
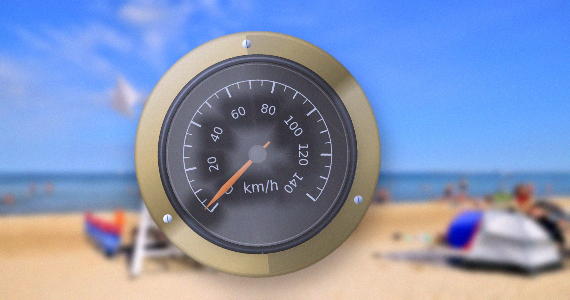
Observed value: **2.5** km/h
